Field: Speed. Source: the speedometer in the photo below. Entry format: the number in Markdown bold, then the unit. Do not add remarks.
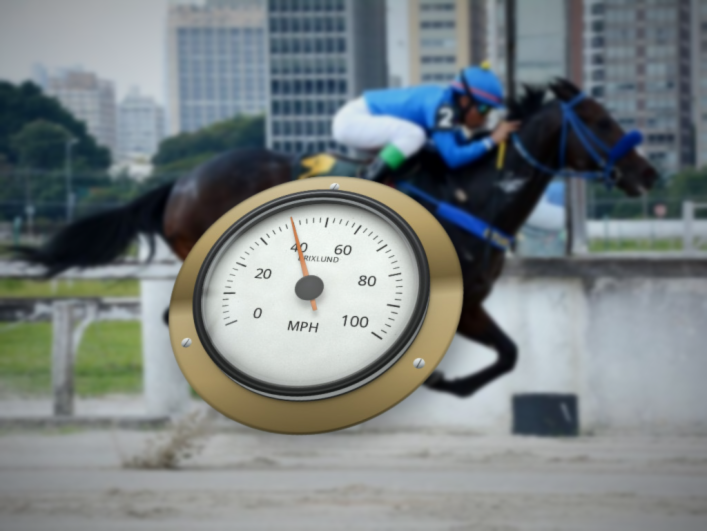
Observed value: **40** mph
